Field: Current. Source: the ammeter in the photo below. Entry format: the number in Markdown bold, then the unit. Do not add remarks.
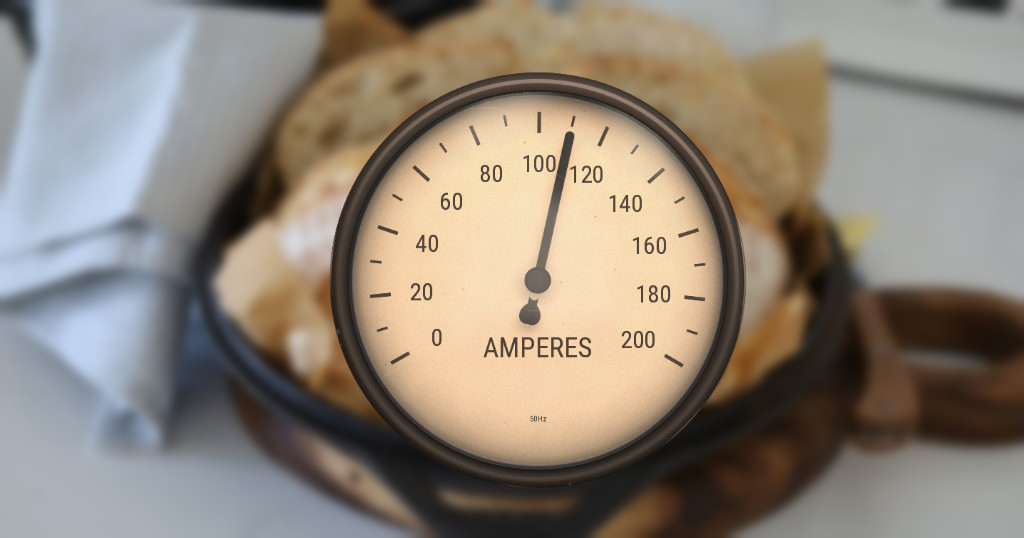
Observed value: **110** A
